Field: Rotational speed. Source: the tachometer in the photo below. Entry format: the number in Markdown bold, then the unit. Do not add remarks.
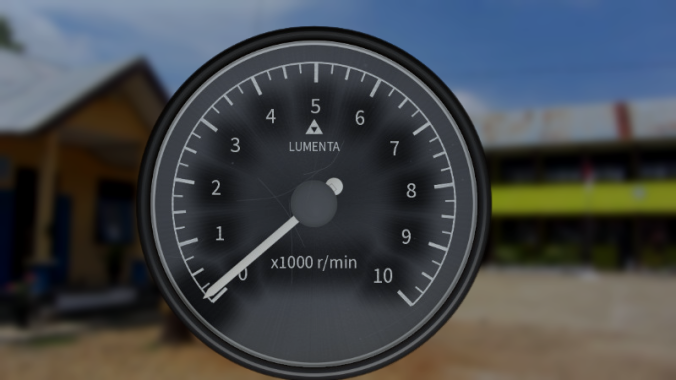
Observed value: **125** rpm
